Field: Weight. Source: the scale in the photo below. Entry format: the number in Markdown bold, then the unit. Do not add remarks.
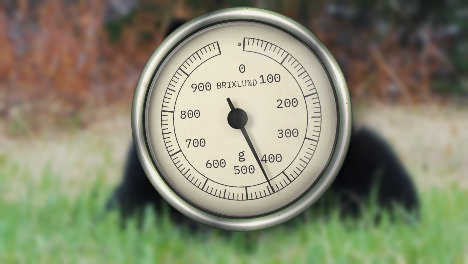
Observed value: **440** g
